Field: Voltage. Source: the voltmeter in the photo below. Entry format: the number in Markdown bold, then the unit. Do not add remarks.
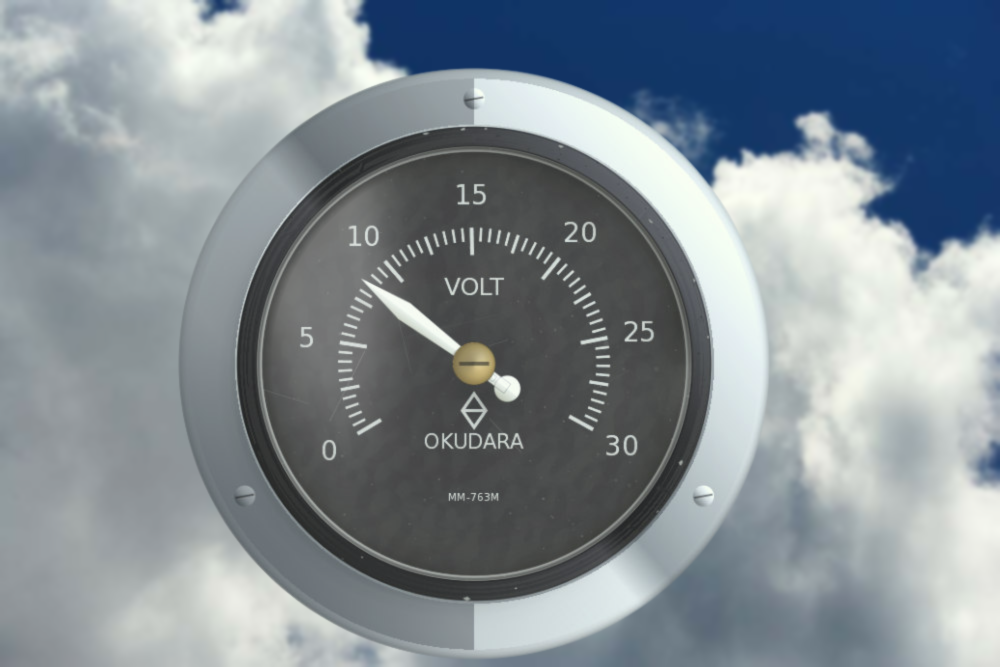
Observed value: **8.5** V
